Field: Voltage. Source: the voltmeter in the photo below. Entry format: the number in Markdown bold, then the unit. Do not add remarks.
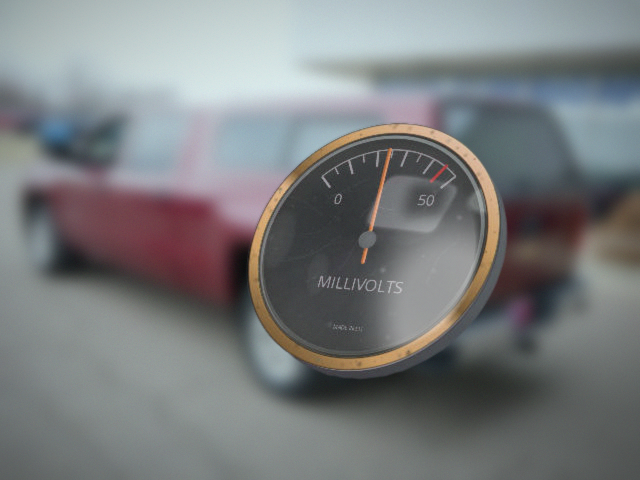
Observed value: **25** mV
